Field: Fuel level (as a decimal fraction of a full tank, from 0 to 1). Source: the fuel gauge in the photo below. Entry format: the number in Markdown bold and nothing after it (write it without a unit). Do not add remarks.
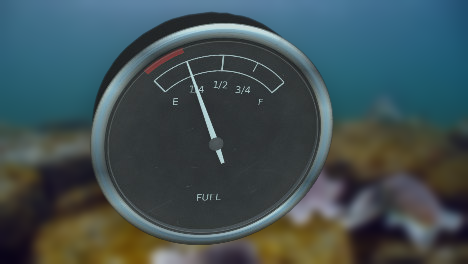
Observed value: **0.25**
